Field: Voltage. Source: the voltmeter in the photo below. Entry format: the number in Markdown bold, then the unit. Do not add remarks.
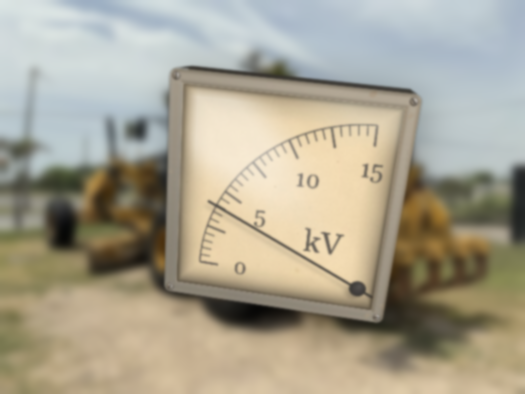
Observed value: **4** kV
